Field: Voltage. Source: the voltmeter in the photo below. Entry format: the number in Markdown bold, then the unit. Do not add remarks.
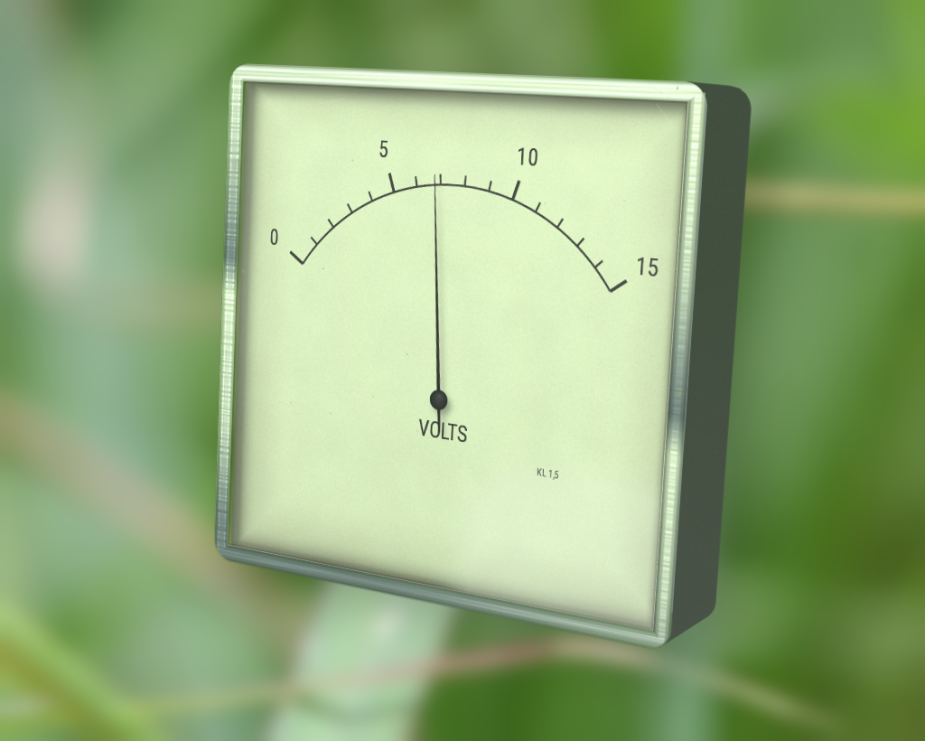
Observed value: **7** V
